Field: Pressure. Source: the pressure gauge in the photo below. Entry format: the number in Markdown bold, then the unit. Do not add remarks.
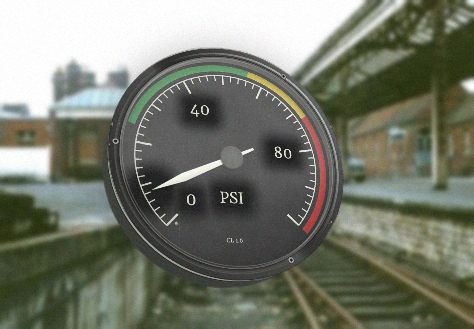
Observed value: **8** psi
